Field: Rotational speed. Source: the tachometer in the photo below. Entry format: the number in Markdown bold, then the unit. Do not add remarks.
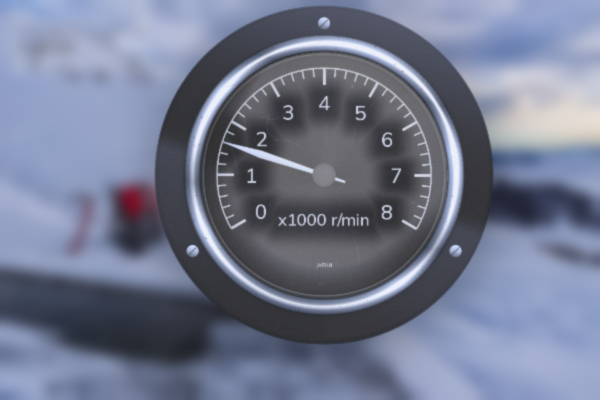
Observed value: **1600** rpm
